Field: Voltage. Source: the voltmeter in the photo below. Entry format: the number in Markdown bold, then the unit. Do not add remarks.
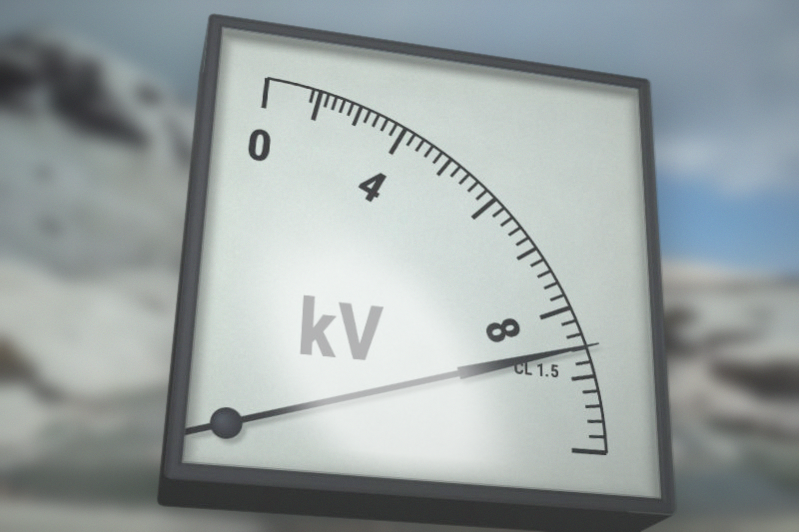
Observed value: **8.6** kV
